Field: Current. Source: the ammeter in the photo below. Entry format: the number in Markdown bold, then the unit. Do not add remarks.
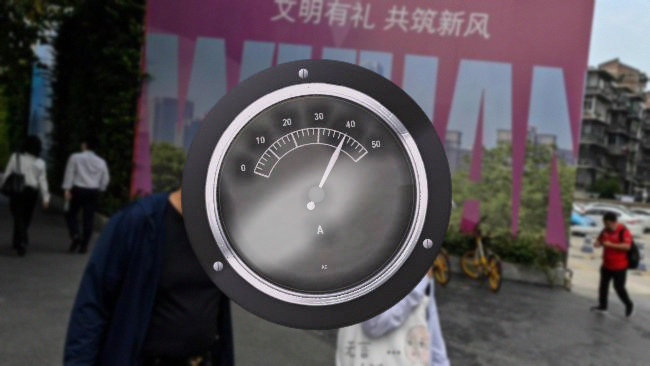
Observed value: **40** A
